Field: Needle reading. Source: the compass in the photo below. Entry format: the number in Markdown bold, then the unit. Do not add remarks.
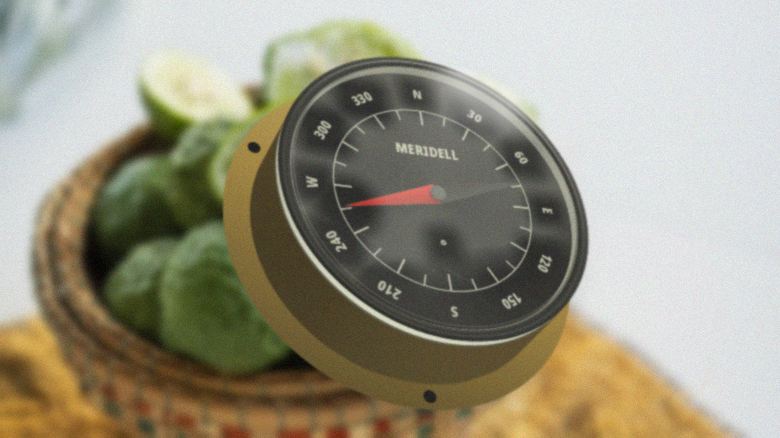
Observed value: **255** °
